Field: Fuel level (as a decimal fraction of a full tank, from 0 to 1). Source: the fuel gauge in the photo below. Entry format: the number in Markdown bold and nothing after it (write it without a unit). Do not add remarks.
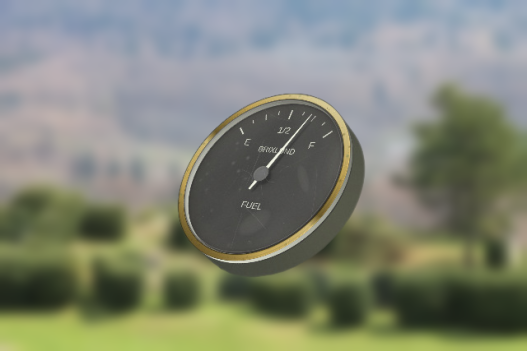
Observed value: **0.75**
